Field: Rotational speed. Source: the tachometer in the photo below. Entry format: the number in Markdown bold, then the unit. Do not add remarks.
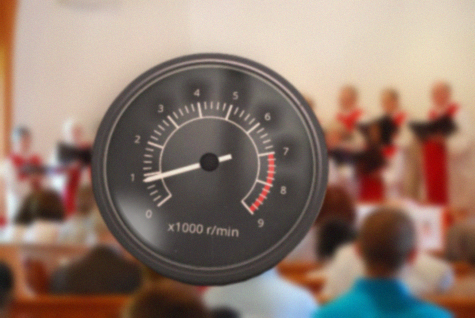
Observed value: **800** rpm
